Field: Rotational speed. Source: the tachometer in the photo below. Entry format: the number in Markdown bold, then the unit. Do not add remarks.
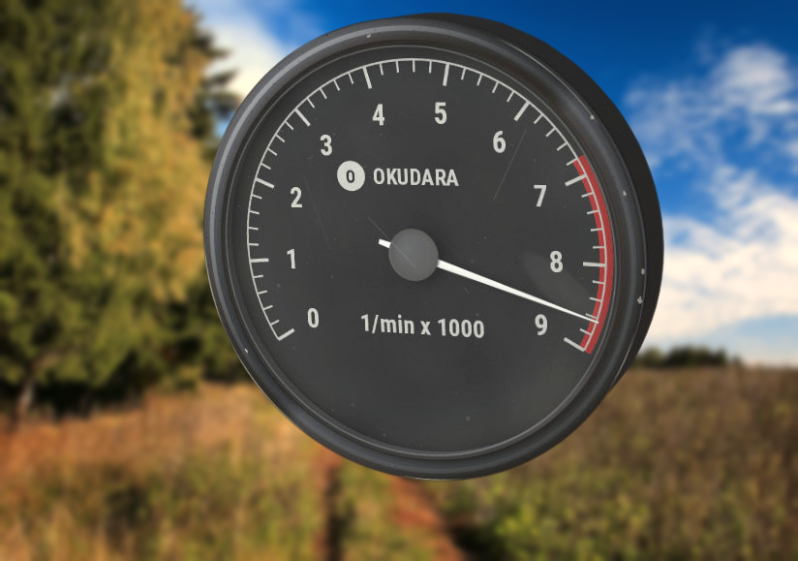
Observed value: **8600** rpm
